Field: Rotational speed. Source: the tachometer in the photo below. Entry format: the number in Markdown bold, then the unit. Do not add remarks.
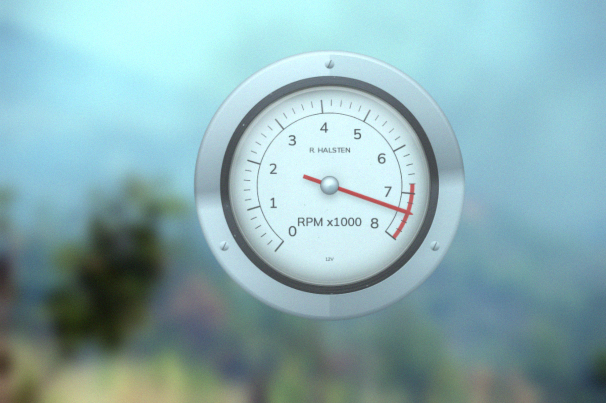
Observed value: **7400** rpm
